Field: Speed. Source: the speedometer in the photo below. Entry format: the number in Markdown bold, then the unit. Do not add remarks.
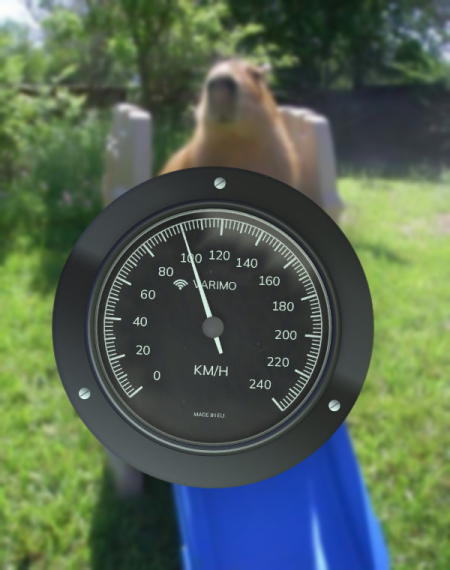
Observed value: **100** km/h
